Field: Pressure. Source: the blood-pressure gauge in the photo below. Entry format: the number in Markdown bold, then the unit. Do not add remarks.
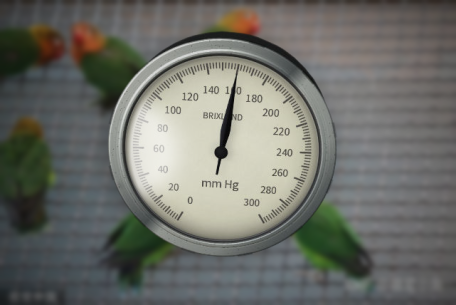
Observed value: **160** mmHg
